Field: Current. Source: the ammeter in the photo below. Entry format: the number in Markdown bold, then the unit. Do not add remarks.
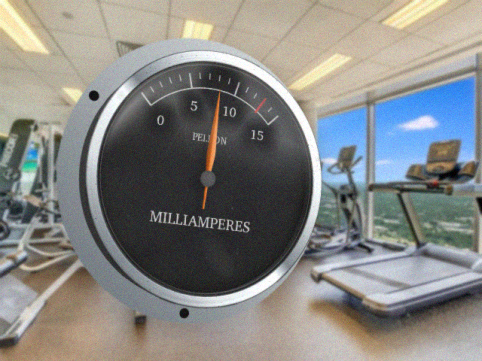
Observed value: **8** mA
